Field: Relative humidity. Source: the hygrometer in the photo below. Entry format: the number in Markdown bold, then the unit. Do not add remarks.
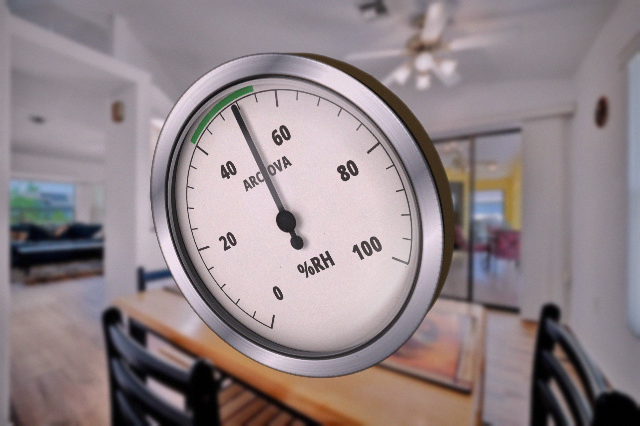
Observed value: **52** %
